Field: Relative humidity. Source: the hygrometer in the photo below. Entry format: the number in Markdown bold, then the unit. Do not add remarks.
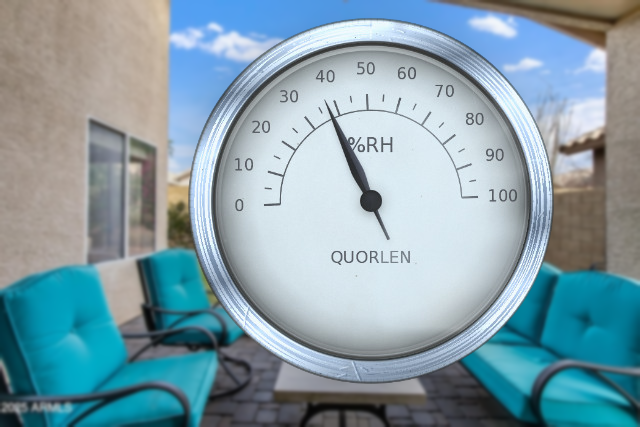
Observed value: **37.5** %
